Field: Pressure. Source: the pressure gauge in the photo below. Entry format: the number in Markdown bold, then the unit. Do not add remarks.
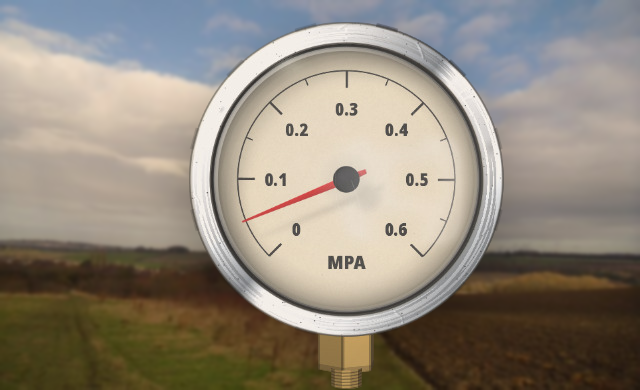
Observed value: **0.05** MPa
